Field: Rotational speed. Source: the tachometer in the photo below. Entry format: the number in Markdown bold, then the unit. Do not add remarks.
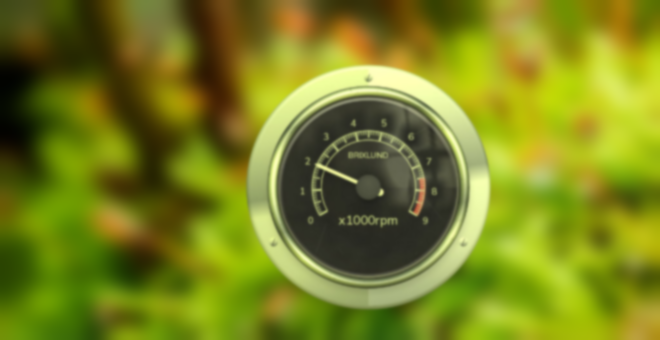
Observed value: **2000** rpm
